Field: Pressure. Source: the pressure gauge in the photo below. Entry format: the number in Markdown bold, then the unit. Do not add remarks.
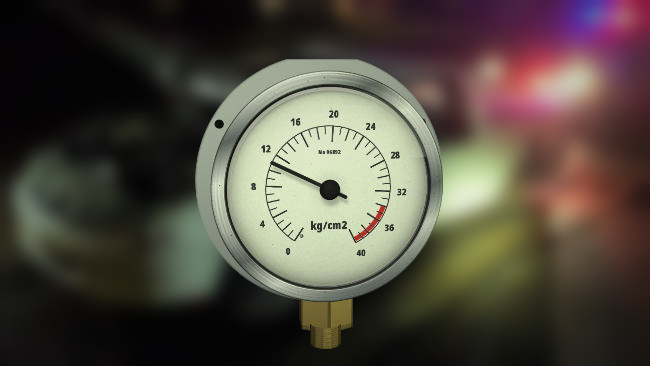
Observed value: **11** kg/cm²
